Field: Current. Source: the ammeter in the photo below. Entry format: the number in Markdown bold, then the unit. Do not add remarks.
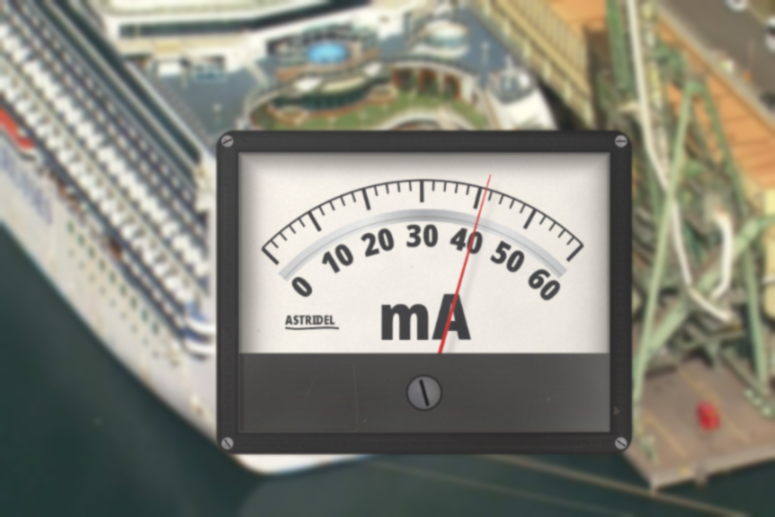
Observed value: **41** mA
